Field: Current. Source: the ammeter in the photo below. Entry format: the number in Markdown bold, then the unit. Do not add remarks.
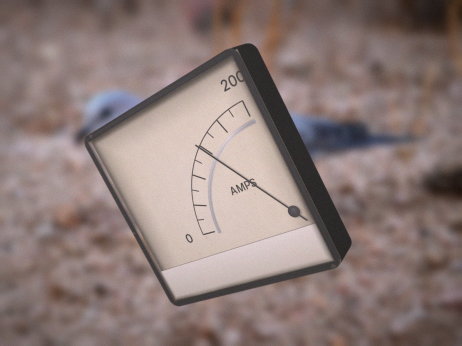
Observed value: **120** A
